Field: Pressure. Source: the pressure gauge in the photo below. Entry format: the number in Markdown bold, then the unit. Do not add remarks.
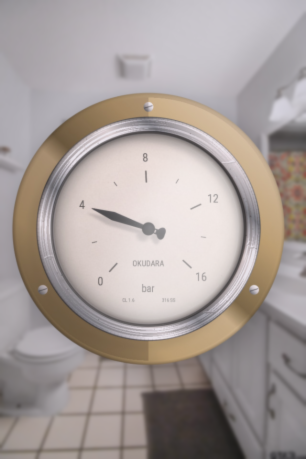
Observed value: **4** bar
